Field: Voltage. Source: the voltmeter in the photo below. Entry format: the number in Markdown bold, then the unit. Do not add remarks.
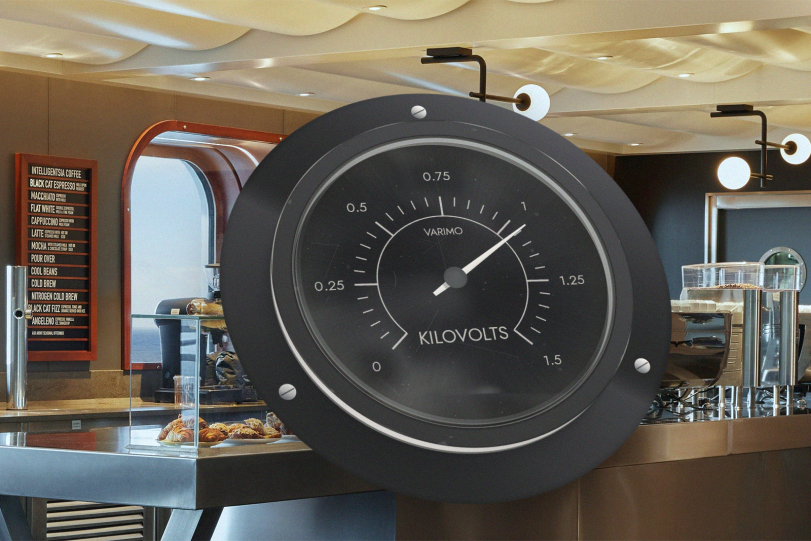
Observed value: **1.05** kV
